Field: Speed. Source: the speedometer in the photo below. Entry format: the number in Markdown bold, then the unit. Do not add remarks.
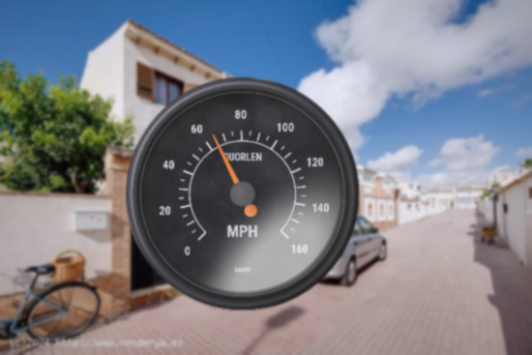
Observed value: **65** mph
